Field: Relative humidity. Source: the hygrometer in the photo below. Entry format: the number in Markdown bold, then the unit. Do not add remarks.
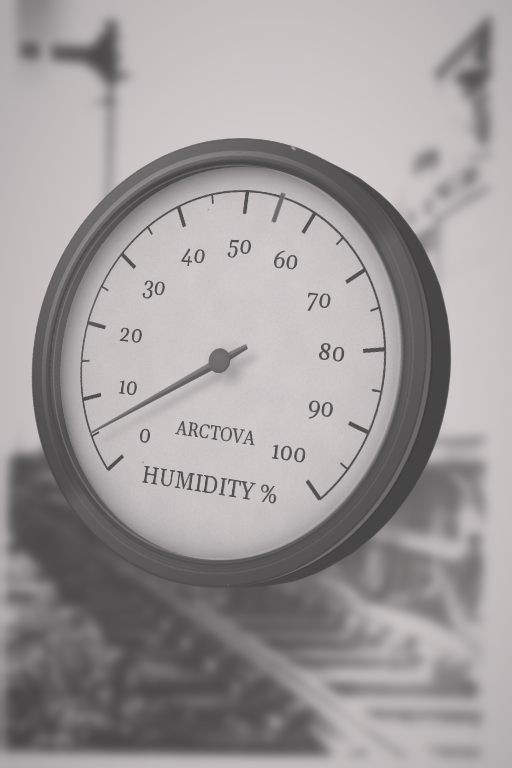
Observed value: **5** %
